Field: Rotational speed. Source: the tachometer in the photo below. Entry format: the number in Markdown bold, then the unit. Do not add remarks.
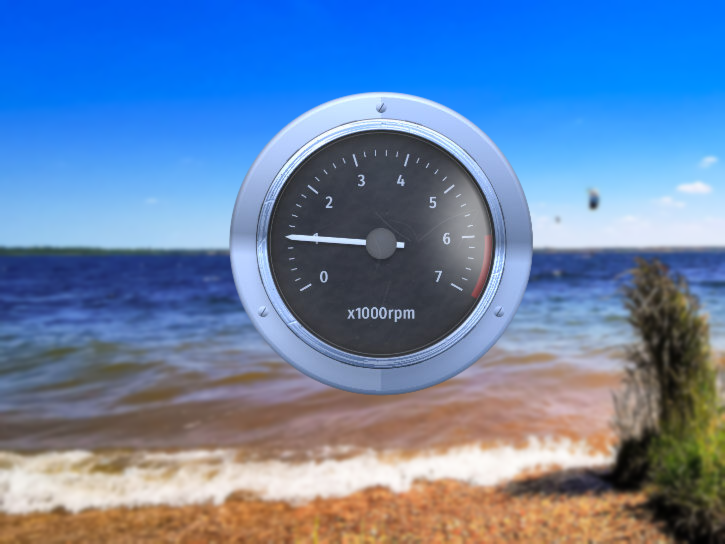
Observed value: **1000** rpm
